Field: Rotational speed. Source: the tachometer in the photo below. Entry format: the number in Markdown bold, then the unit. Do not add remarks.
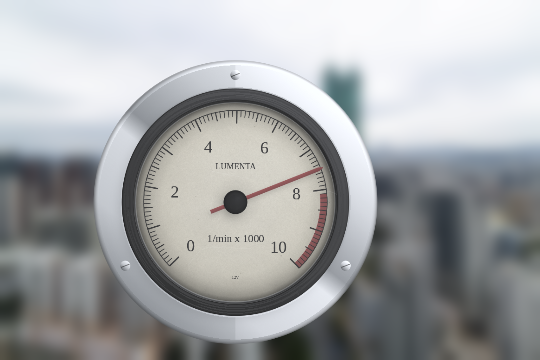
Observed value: **7500** rpm
